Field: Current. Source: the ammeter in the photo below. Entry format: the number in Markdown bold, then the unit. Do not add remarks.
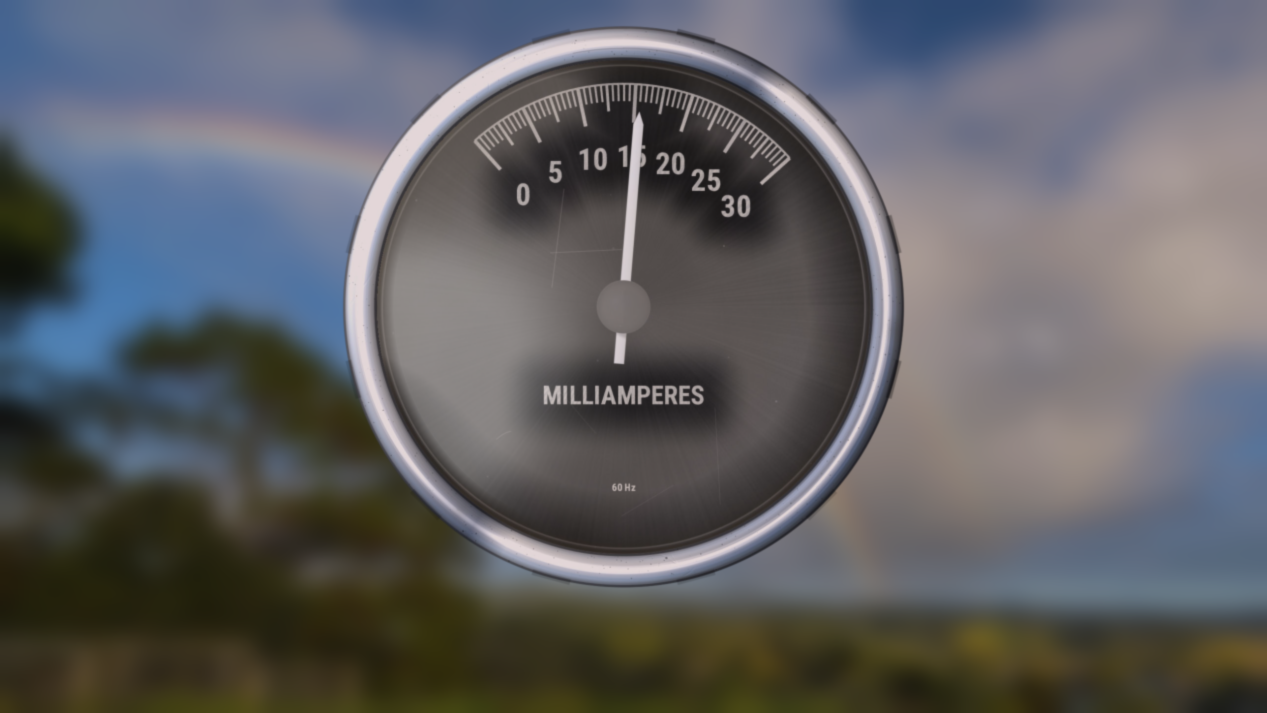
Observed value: **15.5** mA
